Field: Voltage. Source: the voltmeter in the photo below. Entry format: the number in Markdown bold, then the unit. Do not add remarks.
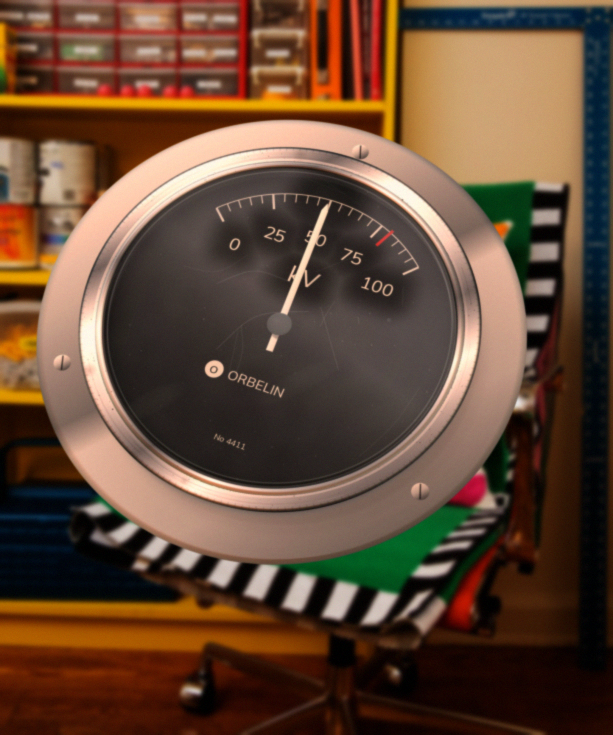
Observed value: **50** kV
